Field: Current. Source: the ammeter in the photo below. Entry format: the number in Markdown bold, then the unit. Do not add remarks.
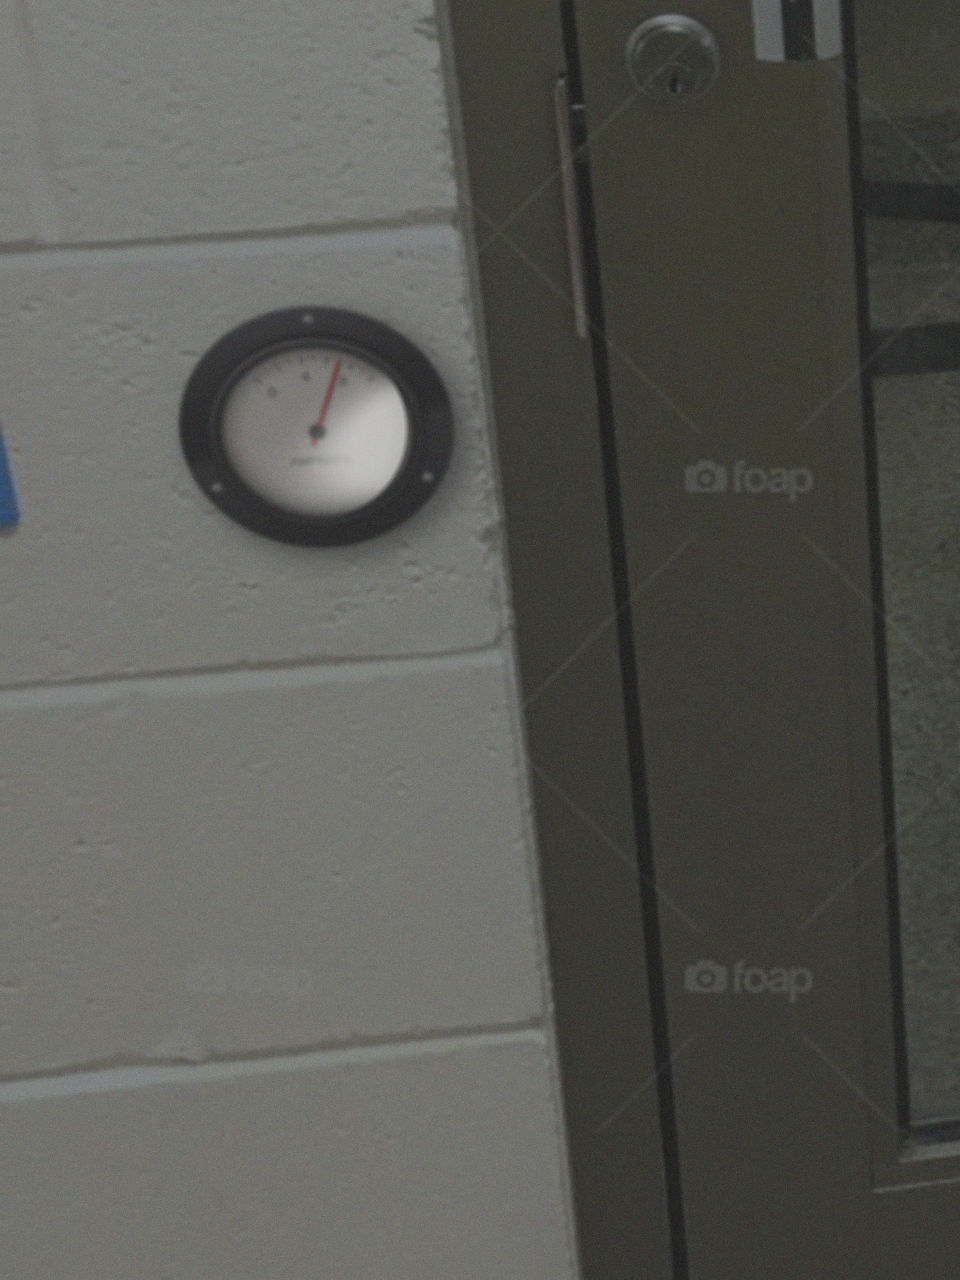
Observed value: **7** A
